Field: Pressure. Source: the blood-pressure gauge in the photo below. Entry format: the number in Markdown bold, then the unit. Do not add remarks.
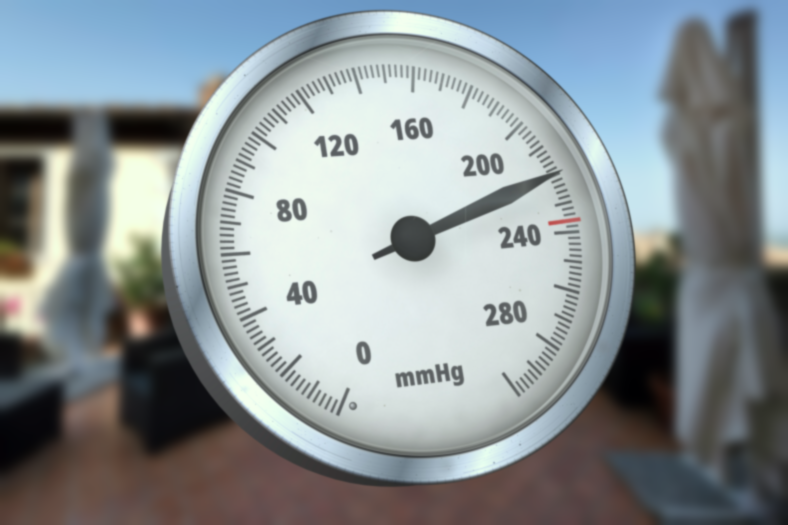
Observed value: **220** mmHg
